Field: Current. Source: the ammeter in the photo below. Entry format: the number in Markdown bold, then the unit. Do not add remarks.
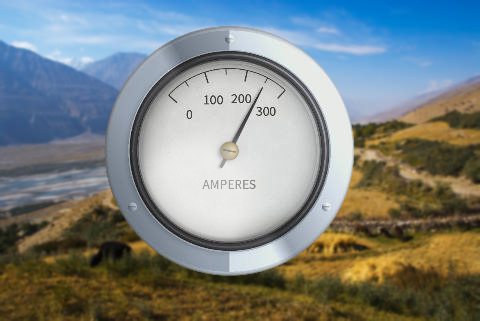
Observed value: **250** A
